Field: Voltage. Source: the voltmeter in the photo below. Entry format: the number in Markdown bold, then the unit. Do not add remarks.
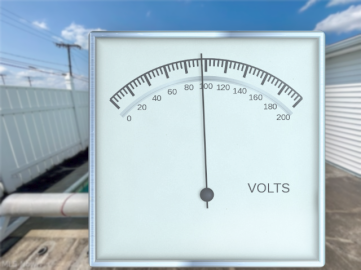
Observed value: **96** V
